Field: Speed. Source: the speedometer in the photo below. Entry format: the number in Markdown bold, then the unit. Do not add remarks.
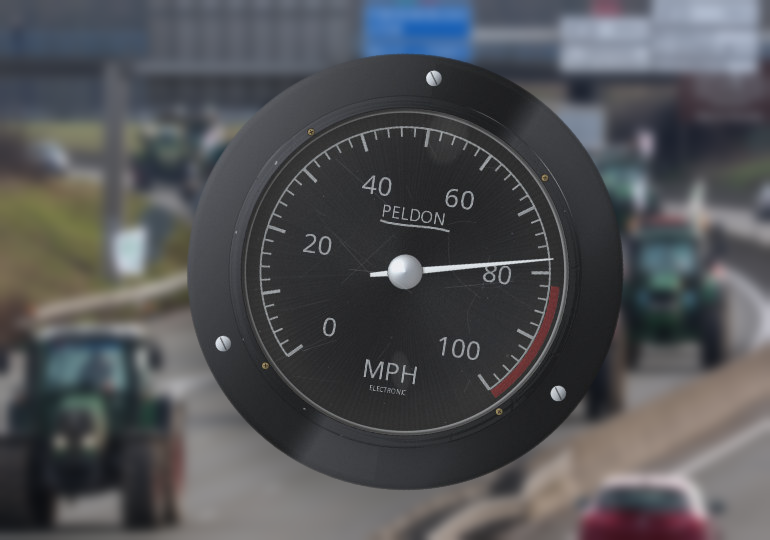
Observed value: **78** mph
